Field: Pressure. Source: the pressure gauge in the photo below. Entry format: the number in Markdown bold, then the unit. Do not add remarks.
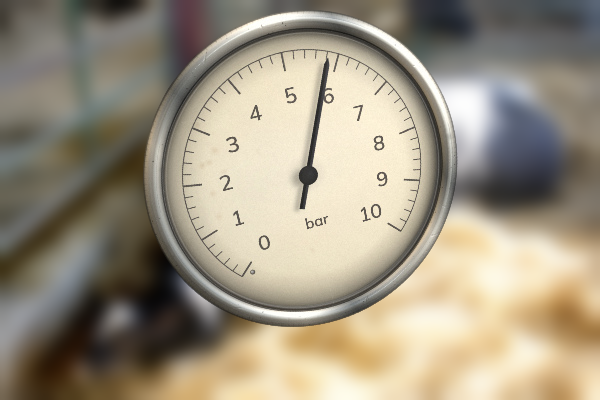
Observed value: **5.8** bar
